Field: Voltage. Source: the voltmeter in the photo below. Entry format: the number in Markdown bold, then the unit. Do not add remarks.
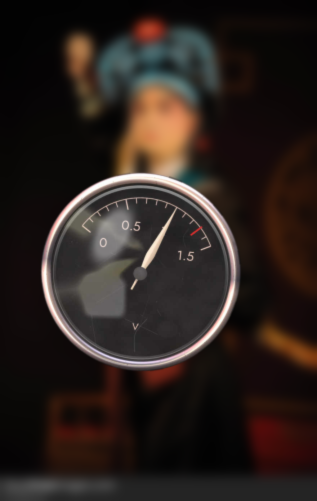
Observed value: **1** V
